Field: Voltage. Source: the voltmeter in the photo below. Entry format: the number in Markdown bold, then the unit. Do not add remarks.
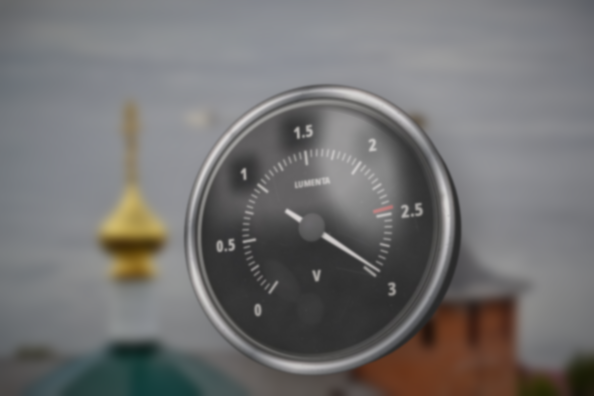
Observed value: **2.95** V
